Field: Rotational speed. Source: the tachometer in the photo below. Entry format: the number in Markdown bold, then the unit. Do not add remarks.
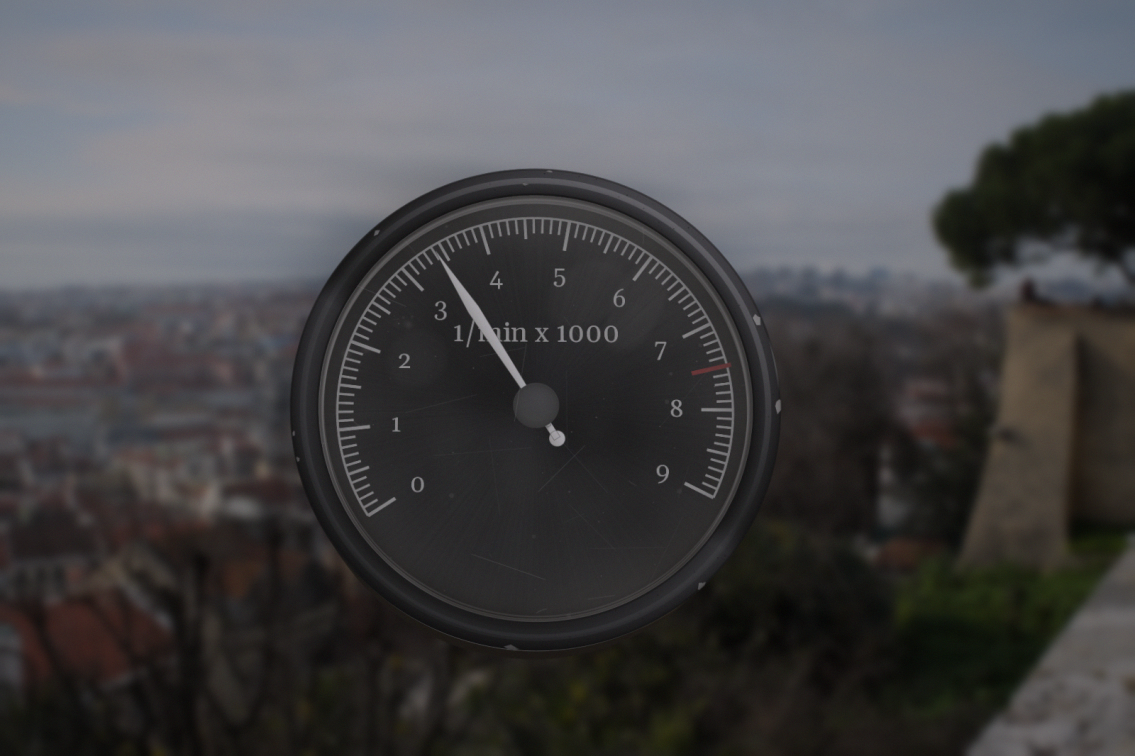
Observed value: **3400** rpm
